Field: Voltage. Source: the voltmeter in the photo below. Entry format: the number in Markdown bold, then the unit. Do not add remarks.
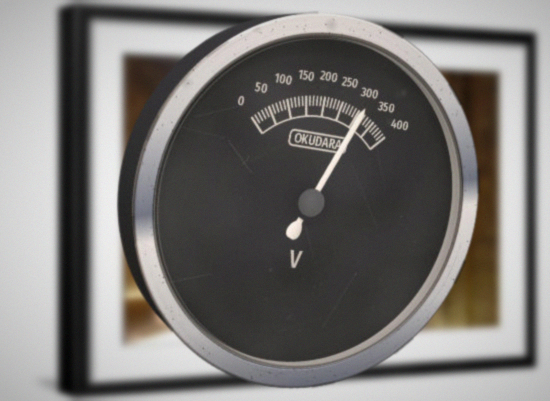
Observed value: **300** V
